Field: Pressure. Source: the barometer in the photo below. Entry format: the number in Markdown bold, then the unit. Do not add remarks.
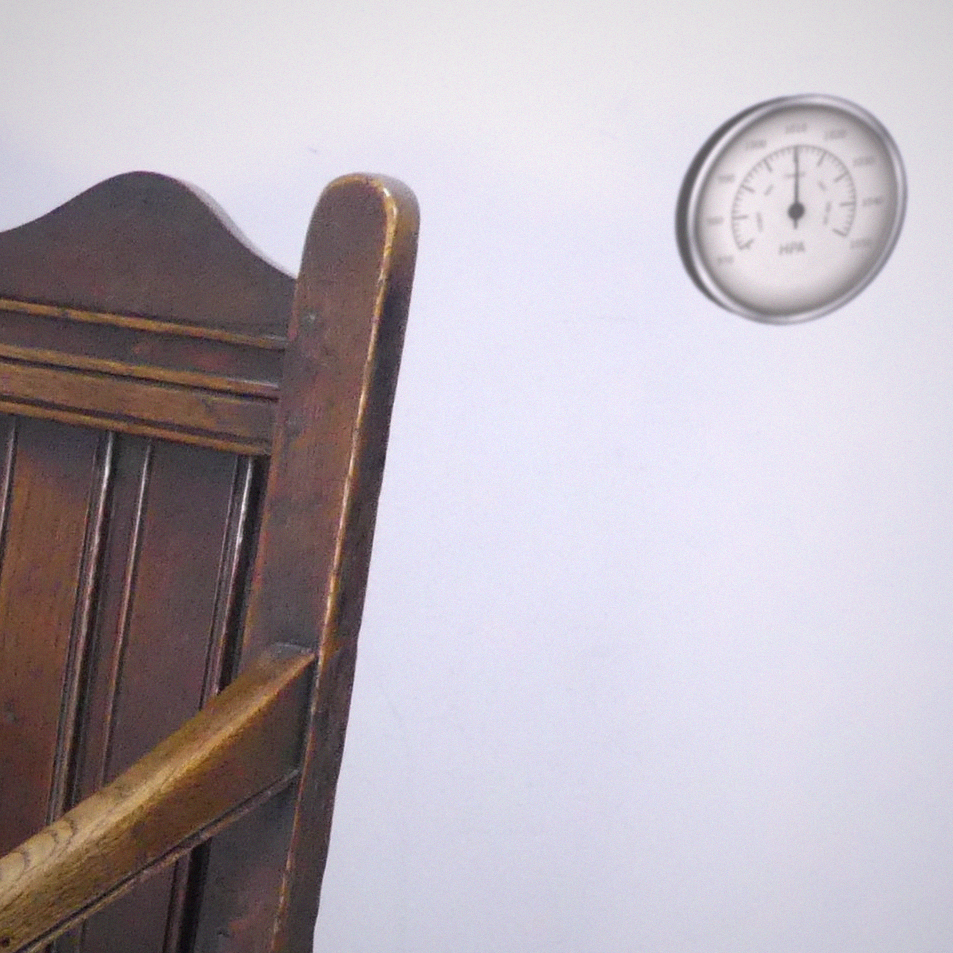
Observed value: **1010** hPa
